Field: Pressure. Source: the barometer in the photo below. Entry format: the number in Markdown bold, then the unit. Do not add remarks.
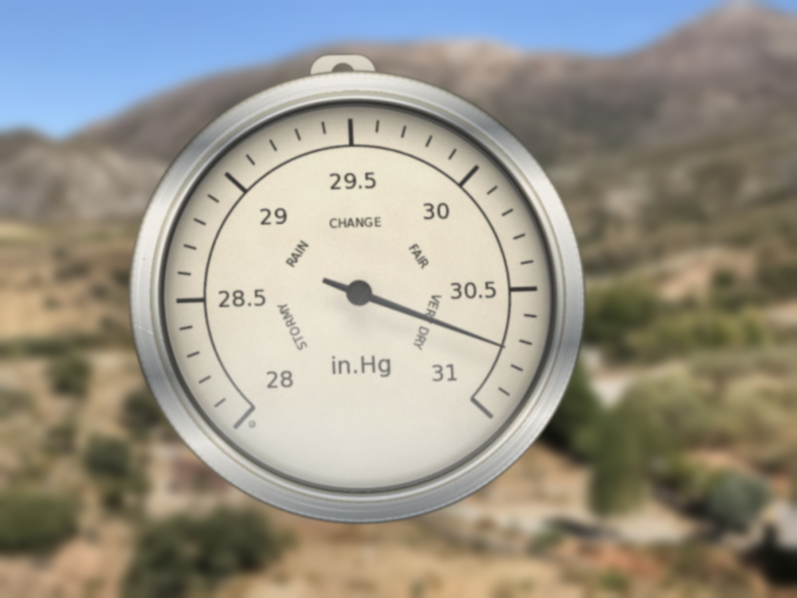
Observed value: **30.75** inHg
